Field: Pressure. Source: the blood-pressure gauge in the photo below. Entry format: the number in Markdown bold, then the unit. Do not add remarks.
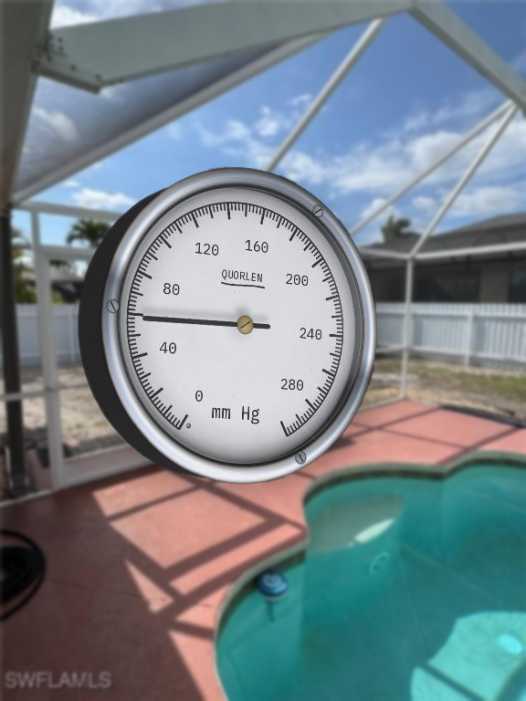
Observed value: **58** mmHg
